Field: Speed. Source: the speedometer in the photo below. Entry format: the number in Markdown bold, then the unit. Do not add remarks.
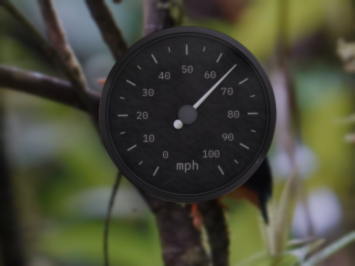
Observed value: **65** mph
